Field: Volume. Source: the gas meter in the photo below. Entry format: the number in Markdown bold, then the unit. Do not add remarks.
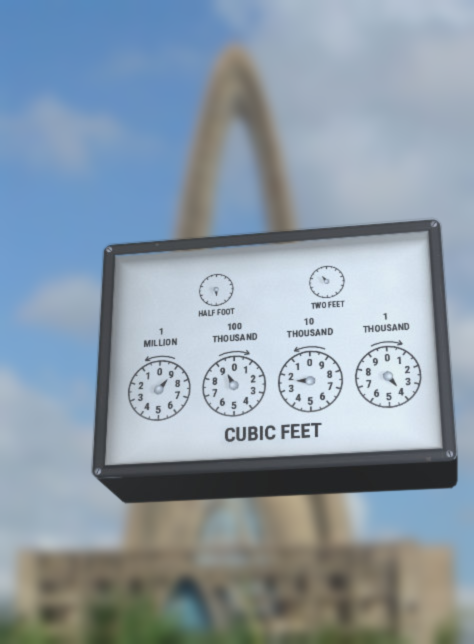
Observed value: **892400** ft³
